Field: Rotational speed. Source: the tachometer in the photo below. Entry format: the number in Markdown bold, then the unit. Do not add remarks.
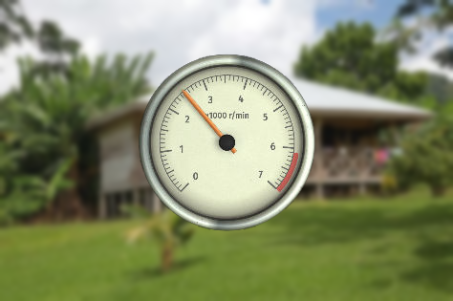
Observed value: **2500** rpm
